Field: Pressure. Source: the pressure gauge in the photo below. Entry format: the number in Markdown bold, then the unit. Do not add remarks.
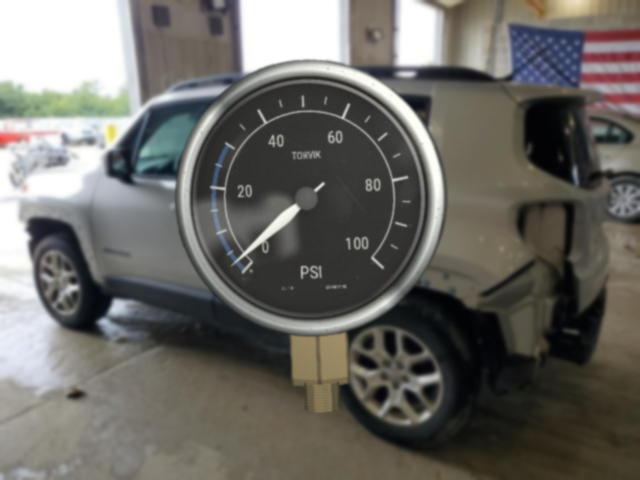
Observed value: **2.5** psi
